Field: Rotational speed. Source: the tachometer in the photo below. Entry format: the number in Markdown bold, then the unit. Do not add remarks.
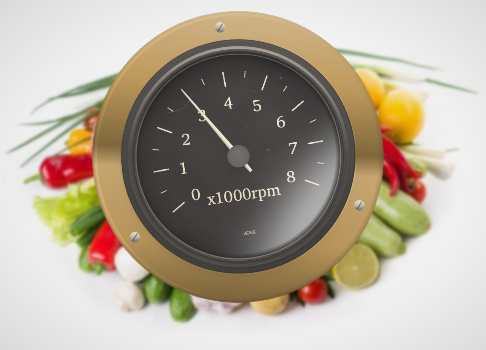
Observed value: **3000** rpm
